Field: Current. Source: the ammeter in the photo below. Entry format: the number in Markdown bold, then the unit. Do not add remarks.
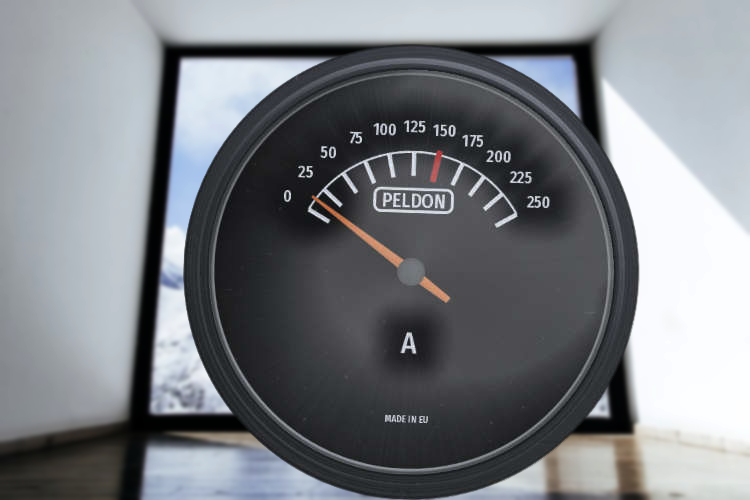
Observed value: **12.5** A
